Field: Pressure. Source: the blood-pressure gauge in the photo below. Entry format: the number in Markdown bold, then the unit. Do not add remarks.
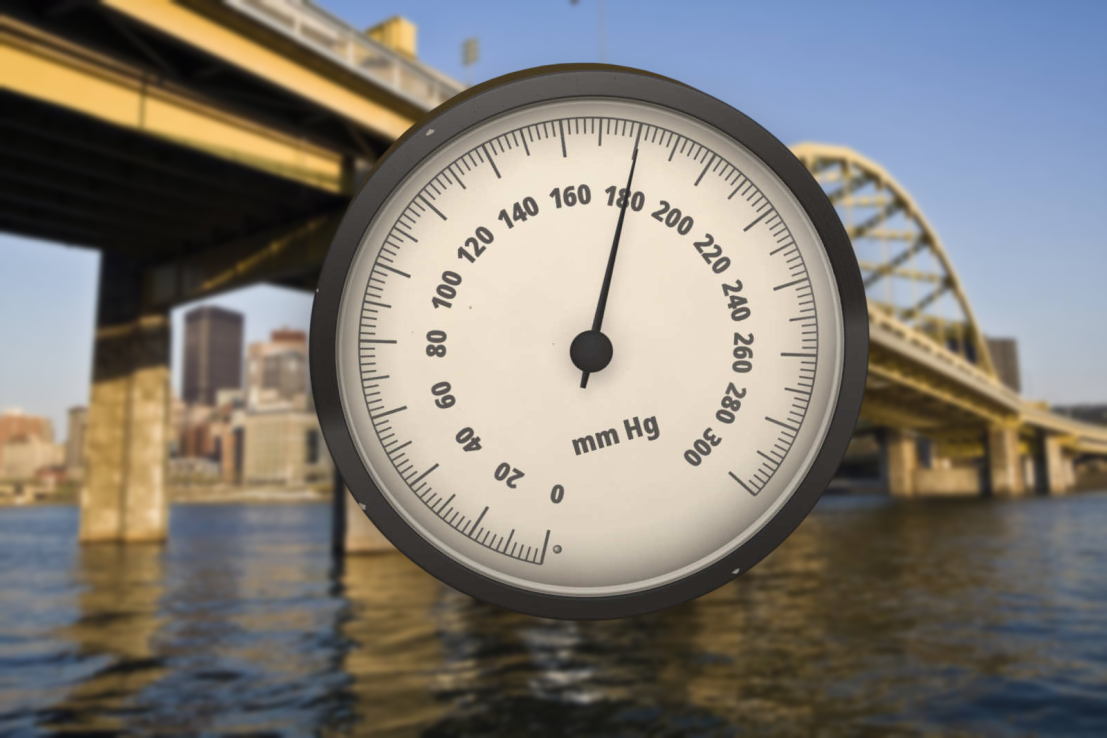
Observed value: **180** mmHg
